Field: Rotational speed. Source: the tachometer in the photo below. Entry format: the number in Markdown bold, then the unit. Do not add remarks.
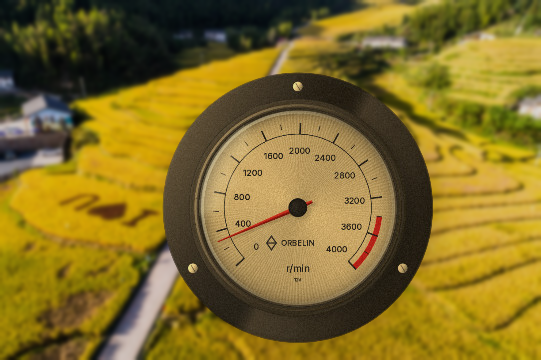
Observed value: **300** rpm
